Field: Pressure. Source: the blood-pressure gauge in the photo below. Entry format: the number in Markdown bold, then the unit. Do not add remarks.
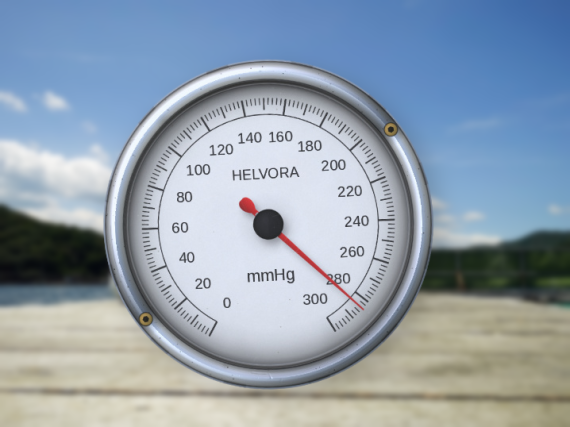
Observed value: **284** mmHg
